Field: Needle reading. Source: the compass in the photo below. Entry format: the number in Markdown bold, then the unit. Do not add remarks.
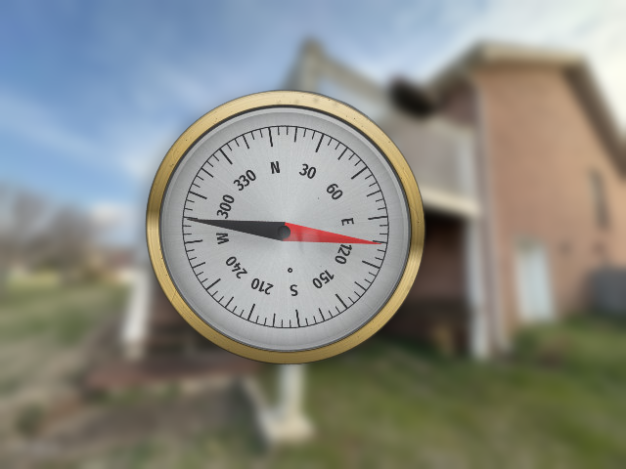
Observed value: **105** °
